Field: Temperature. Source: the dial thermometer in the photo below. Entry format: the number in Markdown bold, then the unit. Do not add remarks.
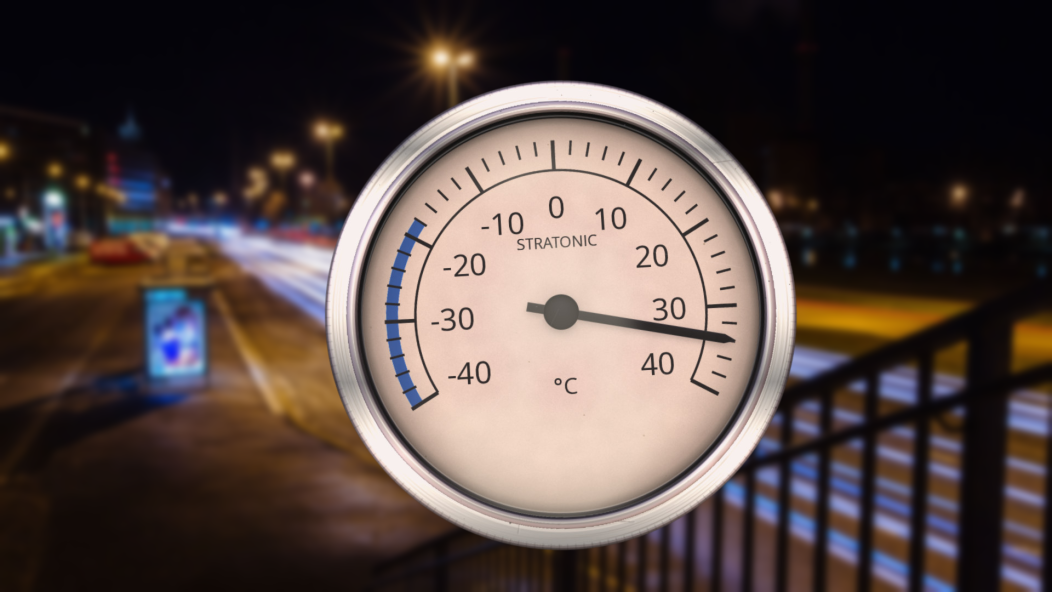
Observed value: **34** °C
